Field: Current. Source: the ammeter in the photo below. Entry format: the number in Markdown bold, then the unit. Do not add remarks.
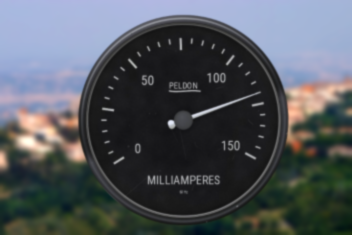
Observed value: **120** mA
